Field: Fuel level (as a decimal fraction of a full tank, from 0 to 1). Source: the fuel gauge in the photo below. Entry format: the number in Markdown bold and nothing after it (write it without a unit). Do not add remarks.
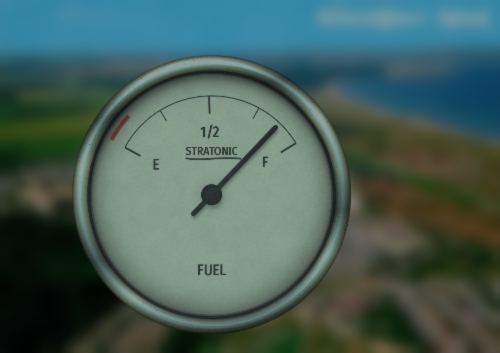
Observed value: **0.875**
